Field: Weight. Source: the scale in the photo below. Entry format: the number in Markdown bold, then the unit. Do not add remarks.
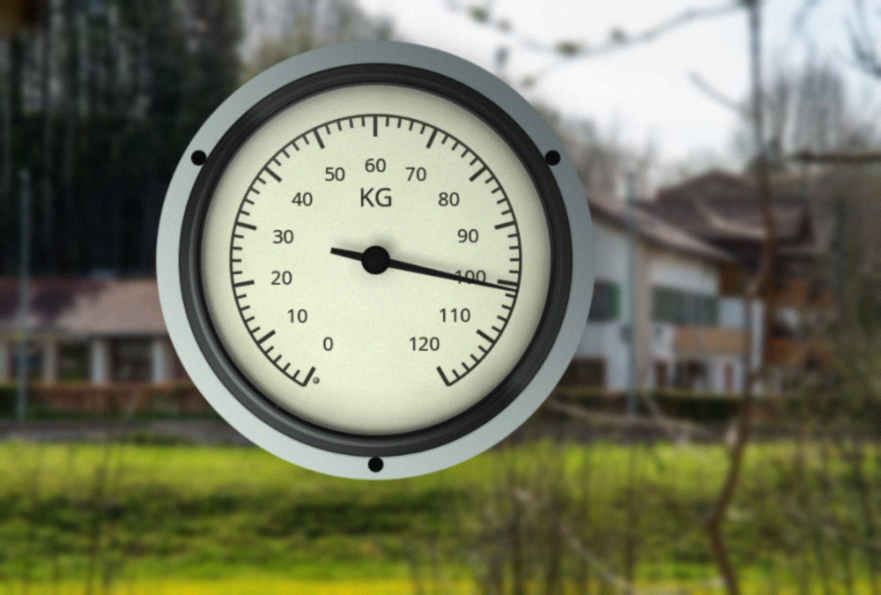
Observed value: **101** kg
